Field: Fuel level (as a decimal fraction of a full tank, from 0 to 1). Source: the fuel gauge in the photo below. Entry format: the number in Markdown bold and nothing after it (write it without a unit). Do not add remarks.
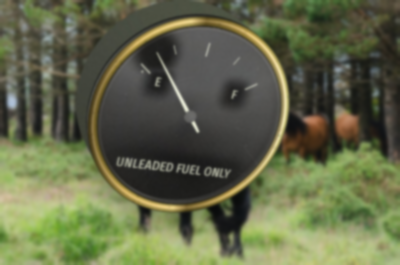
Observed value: **0.125**
